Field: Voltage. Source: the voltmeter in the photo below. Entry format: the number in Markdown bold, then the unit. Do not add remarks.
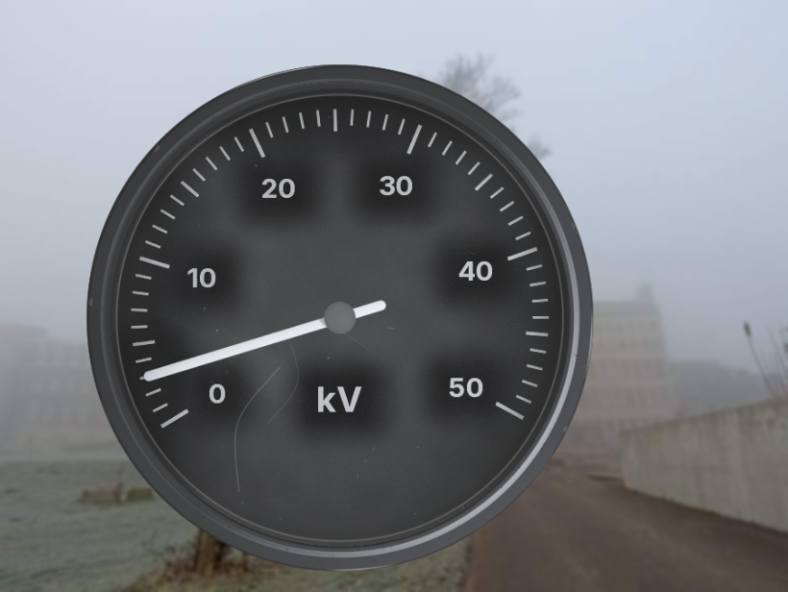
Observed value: **3** kV
